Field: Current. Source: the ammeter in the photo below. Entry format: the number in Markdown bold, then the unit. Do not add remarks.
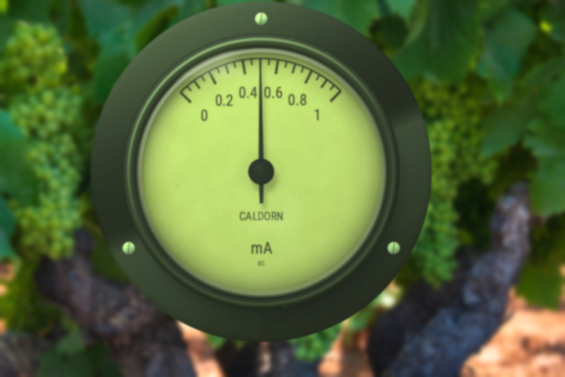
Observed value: **0.5** mA
